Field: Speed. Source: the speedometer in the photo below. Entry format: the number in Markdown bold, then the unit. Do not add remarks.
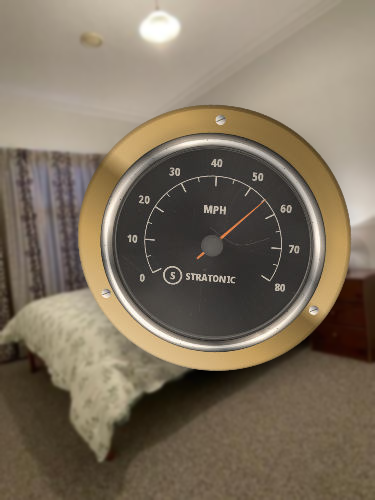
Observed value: **55** mph
